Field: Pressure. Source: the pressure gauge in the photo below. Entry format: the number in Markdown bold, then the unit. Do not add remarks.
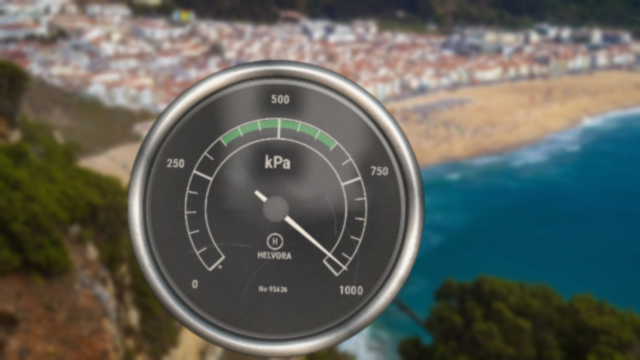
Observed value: **975** kPa
